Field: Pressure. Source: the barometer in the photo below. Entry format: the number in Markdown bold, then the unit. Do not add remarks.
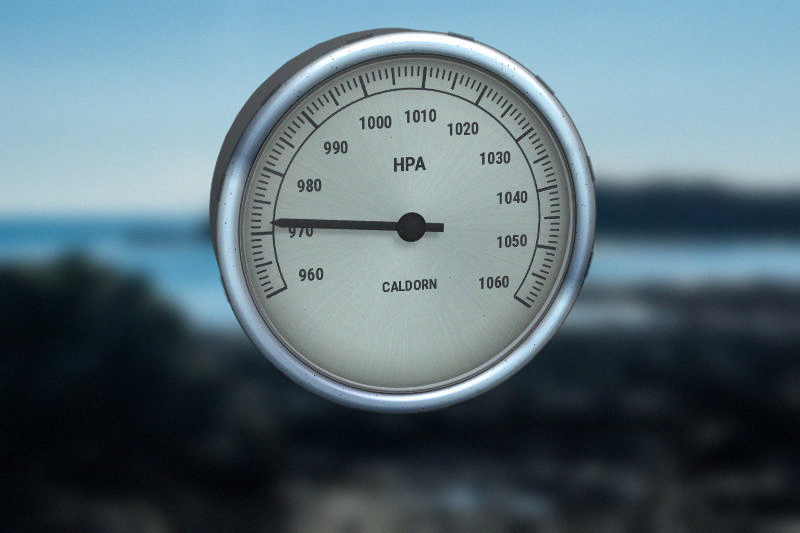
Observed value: **972** hPa
